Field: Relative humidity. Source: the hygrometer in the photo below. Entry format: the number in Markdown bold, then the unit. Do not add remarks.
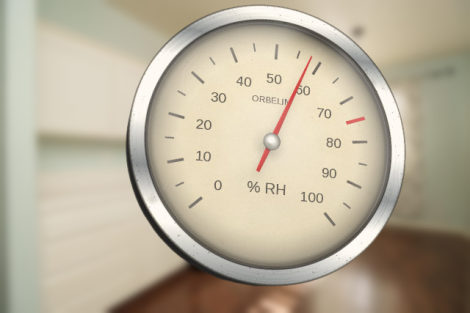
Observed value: **57.5** %
